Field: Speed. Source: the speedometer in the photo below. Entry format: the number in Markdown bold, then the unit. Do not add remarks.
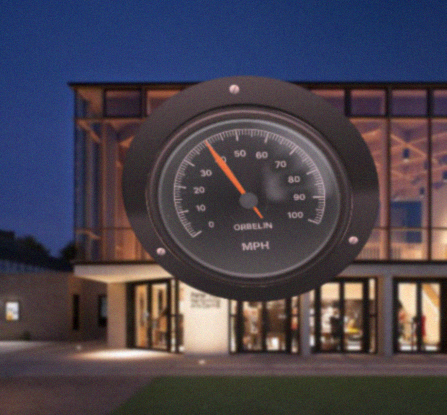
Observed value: **40** mph
